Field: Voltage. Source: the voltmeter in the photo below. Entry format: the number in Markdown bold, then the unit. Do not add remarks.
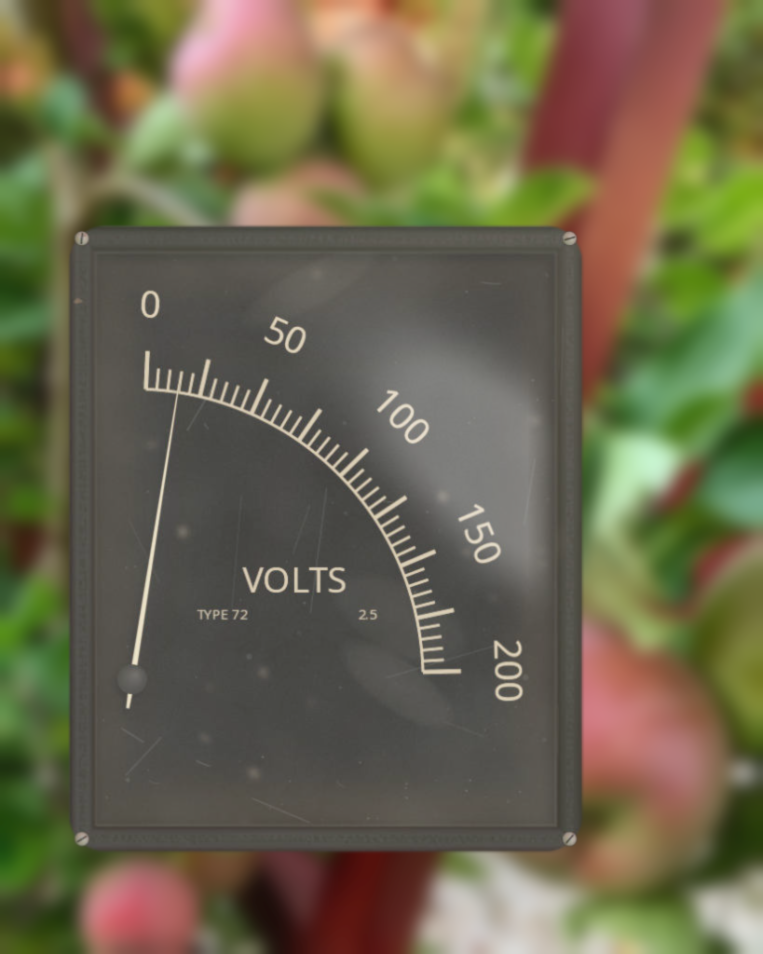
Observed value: **15** V
